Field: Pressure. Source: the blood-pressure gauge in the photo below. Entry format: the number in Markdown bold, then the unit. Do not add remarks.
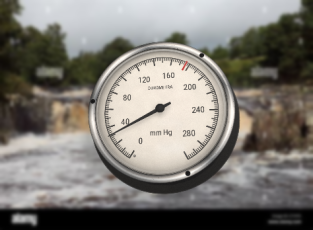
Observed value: **30** mmHg
